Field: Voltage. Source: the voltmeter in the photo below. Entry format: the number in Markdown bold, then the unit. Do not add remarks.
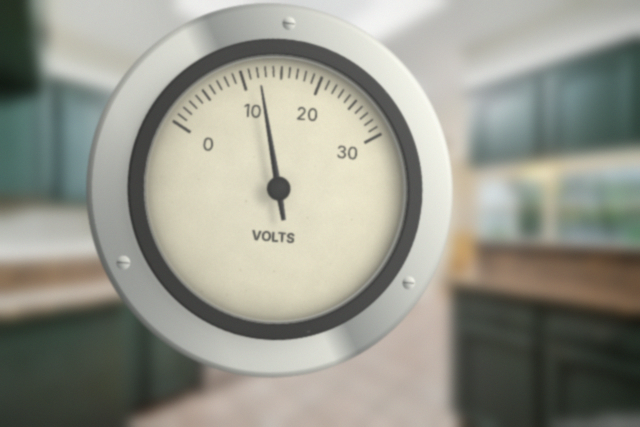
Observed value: **12** V
